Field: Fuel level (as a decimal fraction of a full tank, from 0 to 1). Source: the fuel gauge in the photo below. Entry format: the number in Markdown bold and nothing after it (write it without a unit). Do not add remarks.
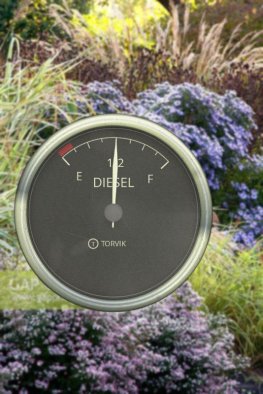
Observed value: **0.5**
